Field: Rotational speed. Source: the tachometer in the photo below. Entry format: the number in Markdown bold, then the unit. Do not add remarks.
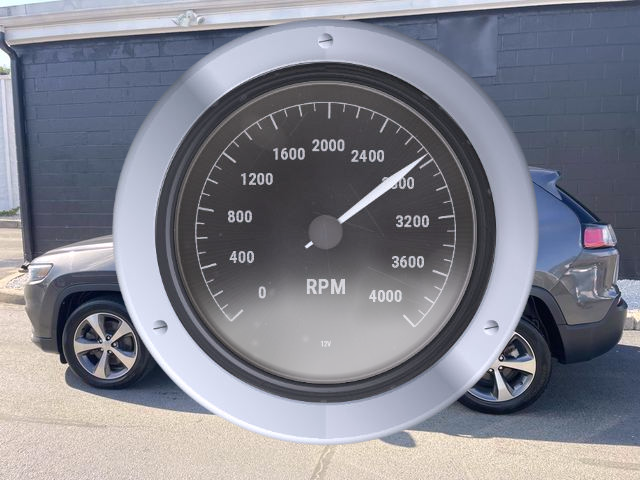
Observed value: **2750** rpm
